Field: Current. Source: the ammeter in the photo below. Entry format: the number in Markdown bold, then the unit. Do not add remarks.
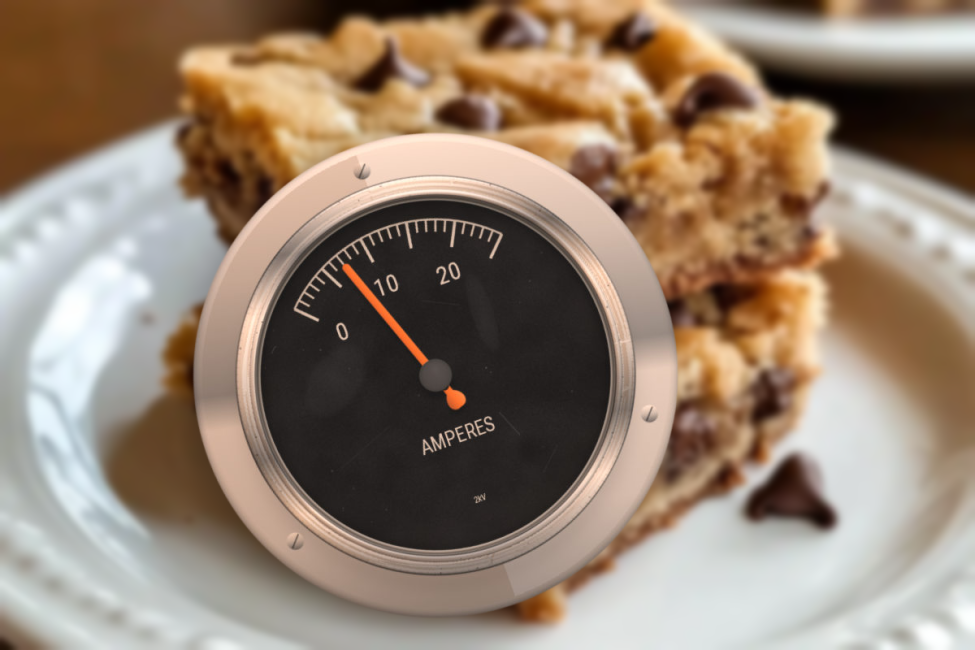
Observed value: **7** A
